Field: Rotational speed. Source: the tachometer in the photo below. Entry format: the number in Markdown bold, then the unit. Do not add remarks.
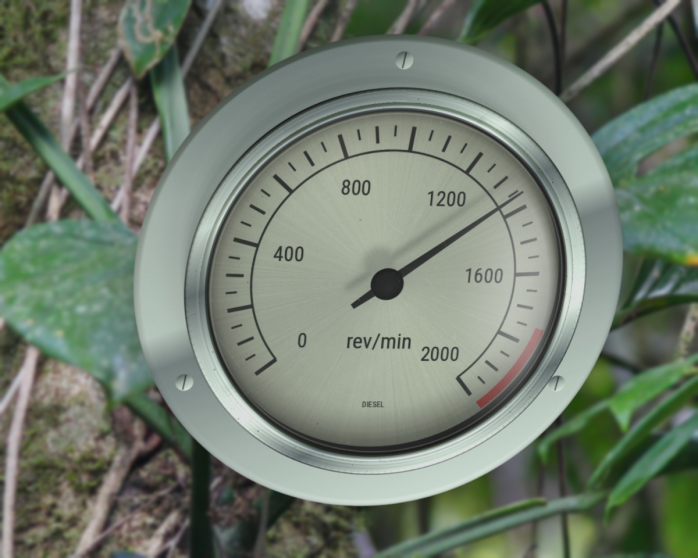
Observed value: **1350** rpm
